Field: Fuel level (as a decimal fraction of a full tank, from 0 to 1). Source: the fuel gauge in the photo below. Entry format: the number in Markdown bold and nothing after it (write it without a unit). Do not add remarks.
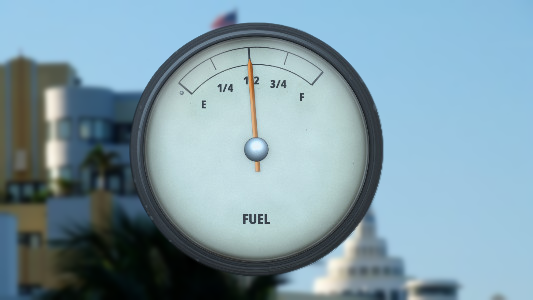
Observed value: **0.5**
